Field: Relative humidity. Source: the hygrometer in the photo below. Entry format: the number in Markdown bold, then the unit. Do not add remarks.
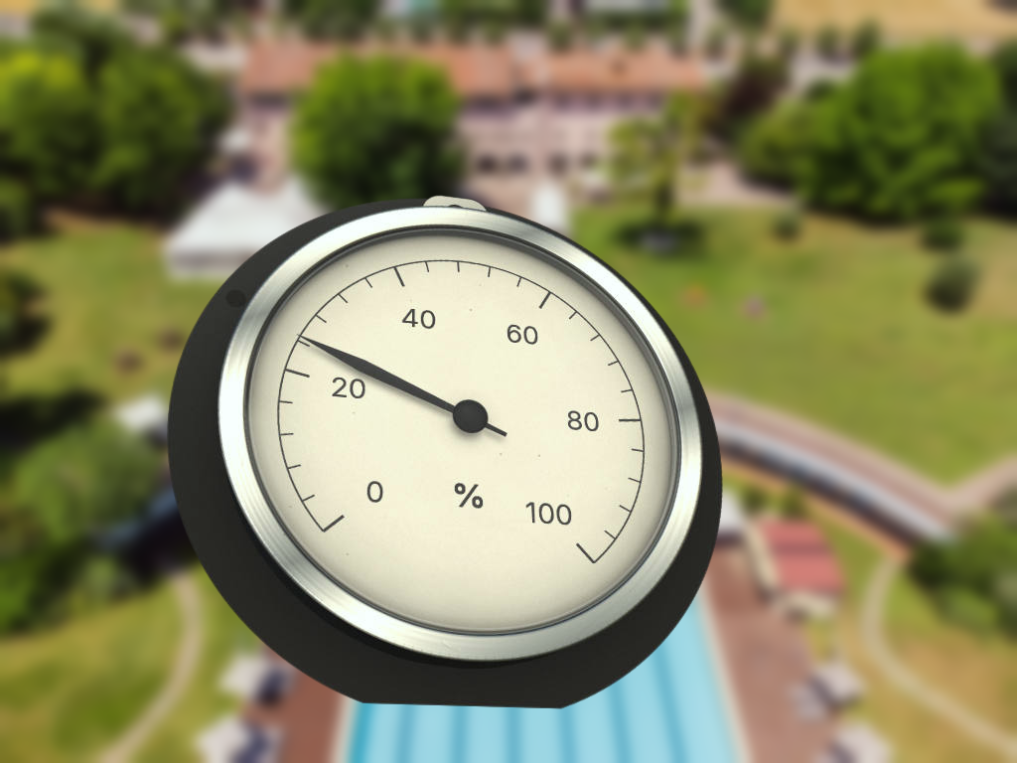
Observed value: **24** %
